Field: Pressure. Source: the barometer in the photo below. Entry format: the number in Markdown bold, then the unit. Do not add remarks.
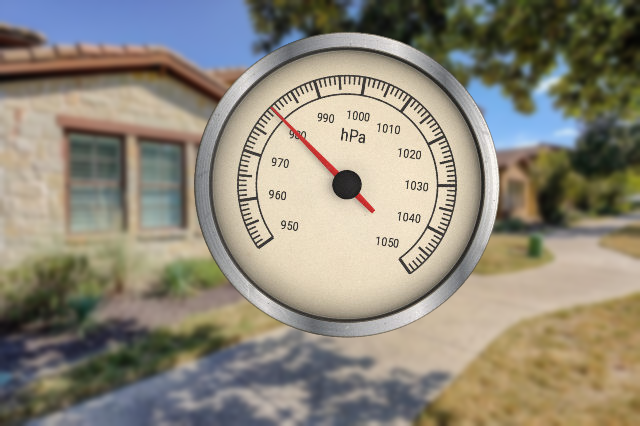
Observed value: **980** hPa
